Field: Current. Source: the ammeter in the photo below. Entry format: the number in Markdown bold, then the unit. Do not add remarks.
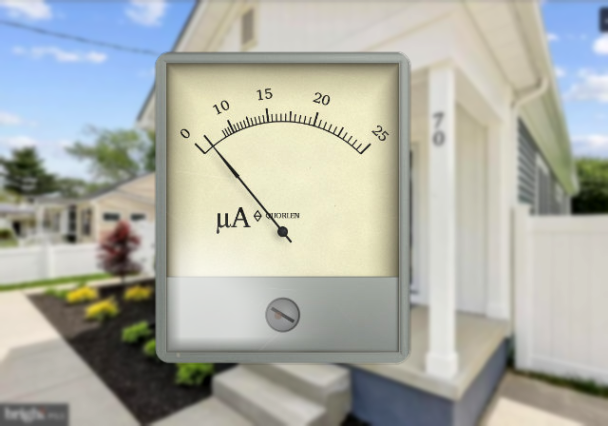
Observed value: **5** µA
